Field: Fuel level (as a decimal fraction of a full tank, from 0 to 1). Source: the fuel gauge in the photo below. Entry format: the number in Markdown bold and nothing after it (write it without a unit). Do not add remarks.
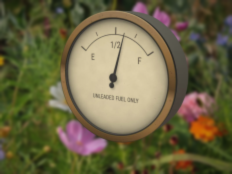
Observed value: **0.625**
